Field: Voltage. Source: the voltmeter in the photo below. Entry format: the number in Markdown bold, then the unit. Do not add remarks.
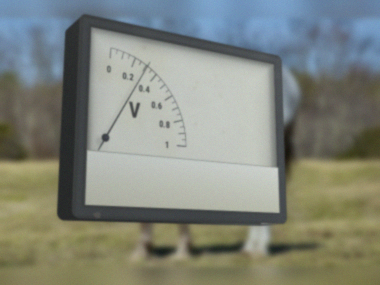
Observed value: **0.3** V
